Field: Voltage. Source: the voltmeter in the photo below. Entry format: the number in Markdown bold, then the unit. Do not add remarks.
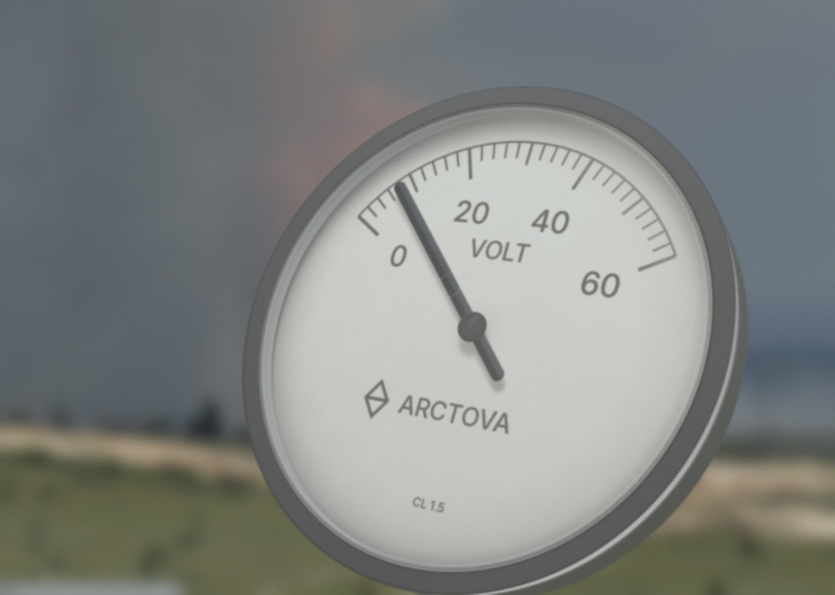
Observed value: **8** V
